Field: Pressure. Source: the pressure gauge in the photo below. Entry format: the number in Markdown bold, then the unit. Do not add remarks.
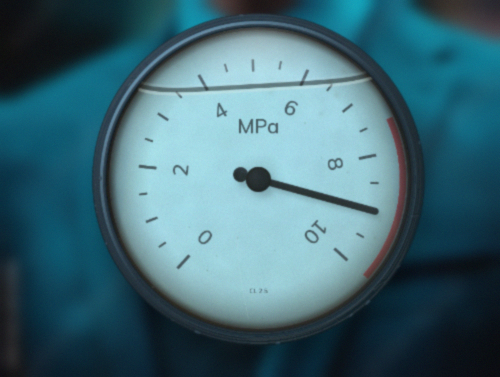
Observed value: **9** MPa
